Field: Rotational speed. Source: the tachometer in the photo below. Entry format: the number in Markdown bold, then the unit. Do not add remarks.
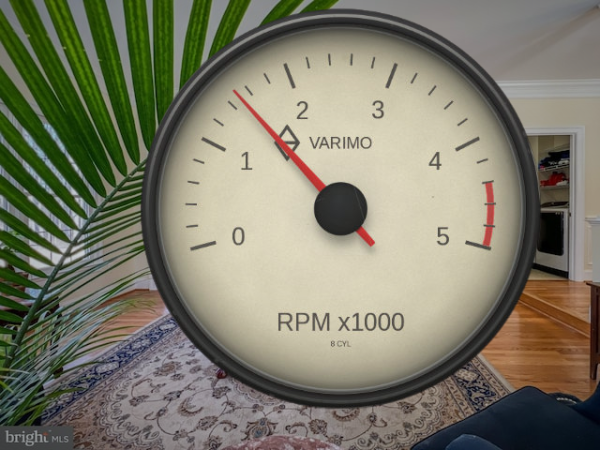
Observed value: **1500** rpm
